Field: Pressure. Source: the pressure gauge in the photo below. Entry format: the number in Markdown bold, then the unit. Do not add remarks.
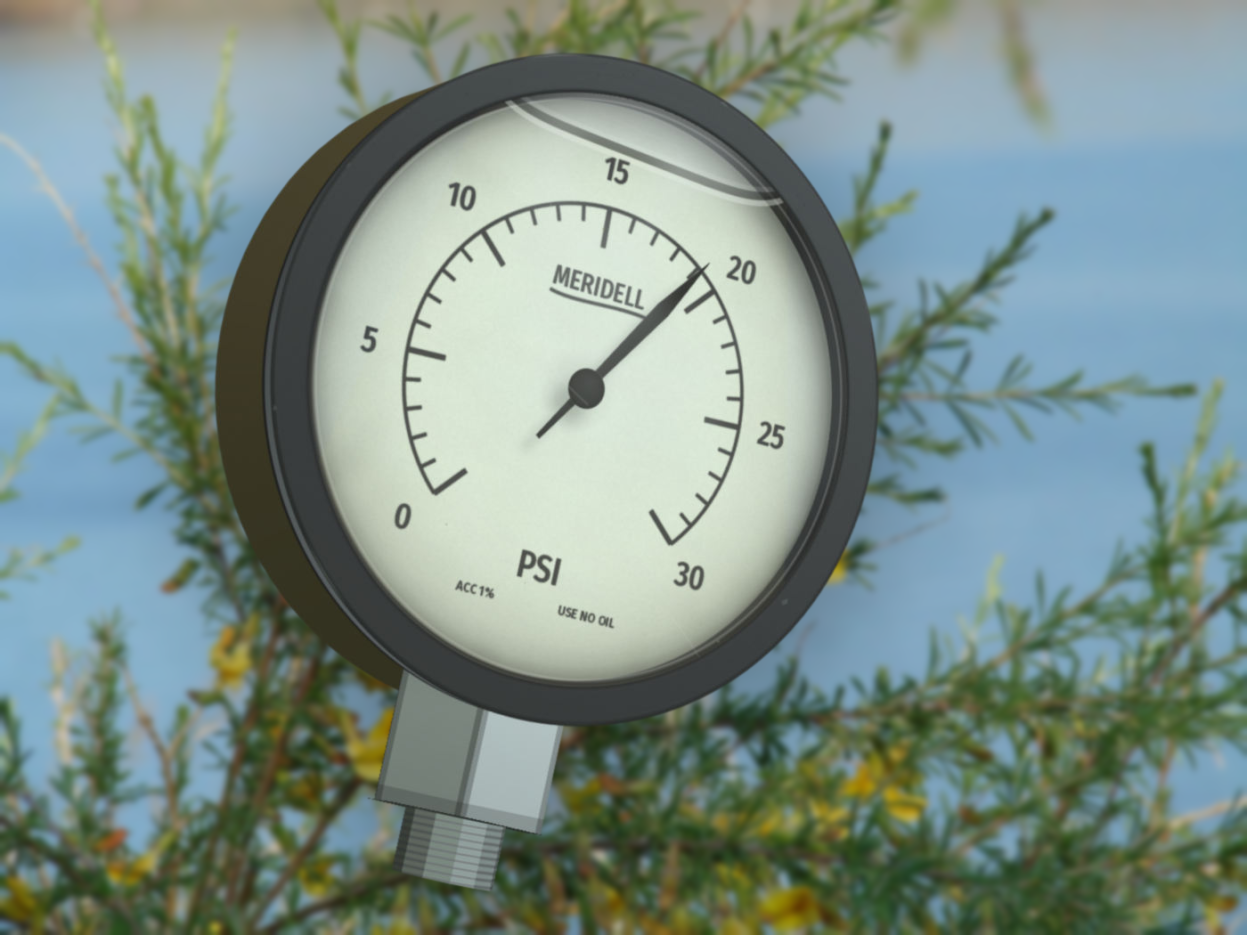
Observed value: **19** psi
